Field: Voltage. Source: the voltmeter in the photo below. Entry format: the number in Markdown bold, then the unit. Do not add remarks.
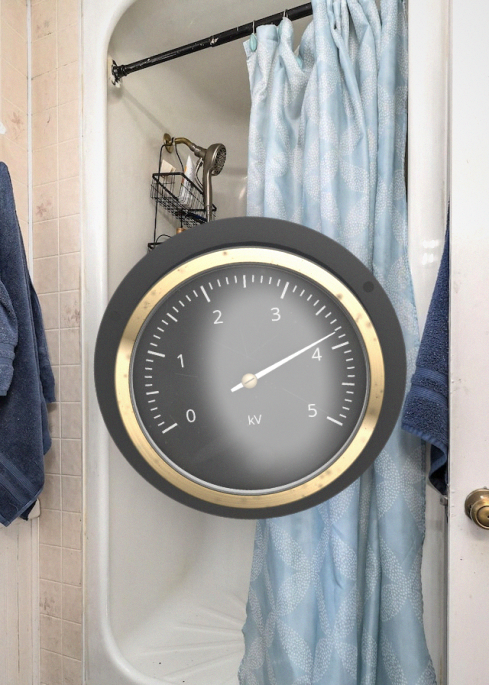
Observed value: **3.8** kV
